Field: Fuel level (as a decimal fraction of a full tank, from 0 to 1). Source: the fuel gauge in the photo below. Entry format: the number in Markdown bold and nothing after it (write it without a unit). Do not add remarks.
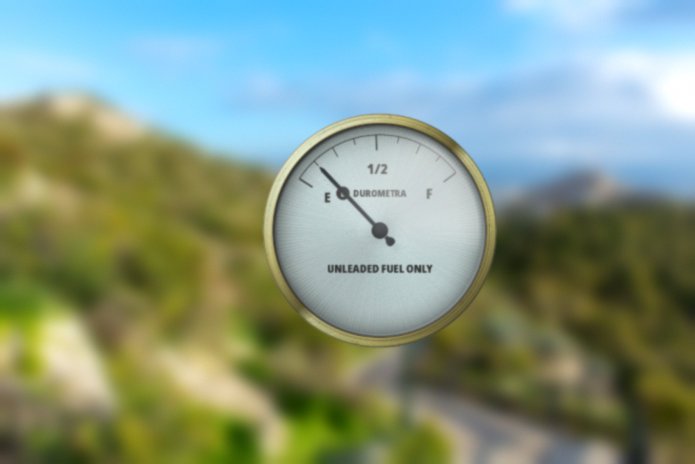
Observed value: **0.125**
